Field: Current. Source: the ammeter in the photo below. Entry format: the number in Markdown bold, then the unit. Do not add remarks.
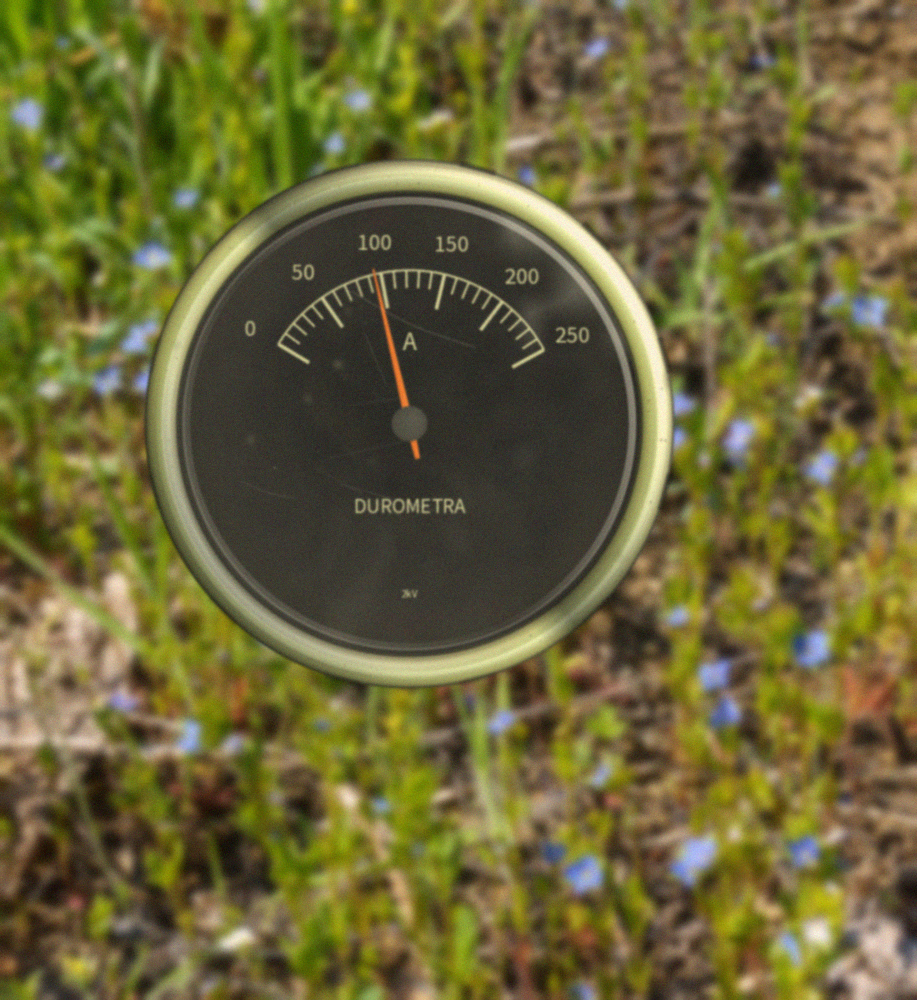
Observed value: **95** A
